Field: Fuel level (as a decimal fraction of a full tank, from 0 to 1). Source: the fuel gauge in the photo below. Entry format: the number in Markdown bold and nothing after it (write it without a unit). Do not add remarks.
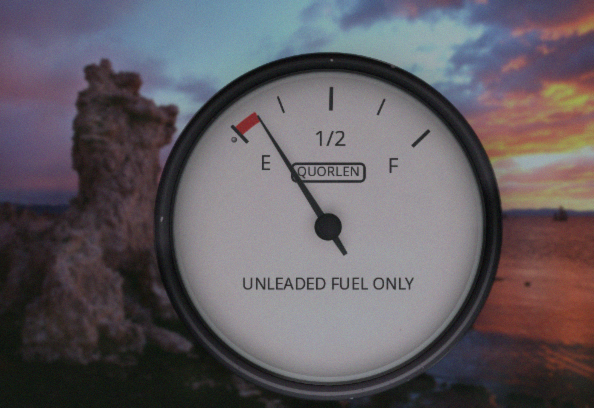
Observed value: **0.125**
